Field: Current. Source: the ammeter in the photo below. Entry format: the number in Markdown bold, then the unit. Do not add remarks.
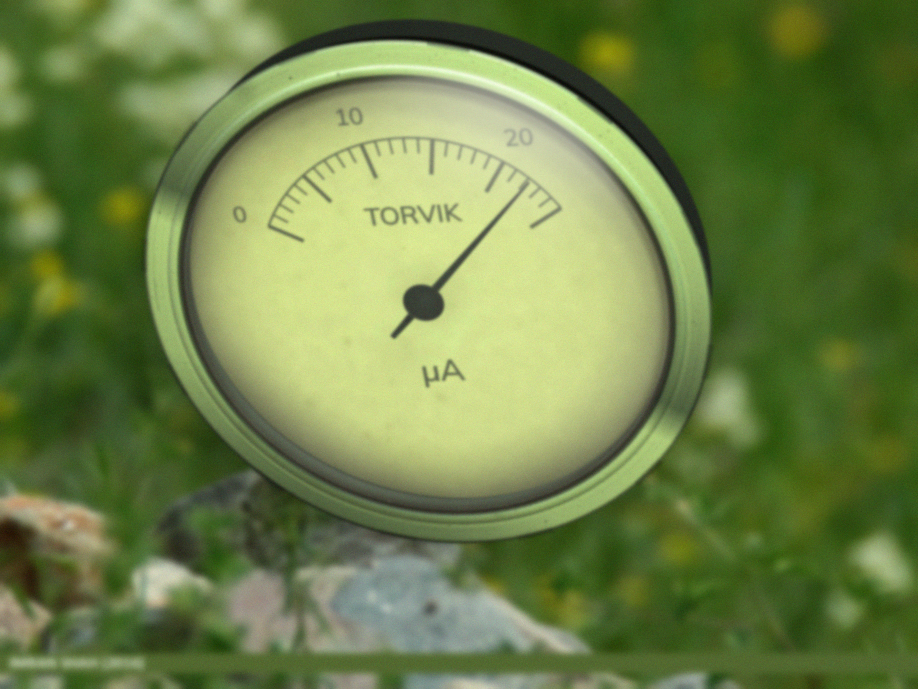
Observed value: **22** µA
